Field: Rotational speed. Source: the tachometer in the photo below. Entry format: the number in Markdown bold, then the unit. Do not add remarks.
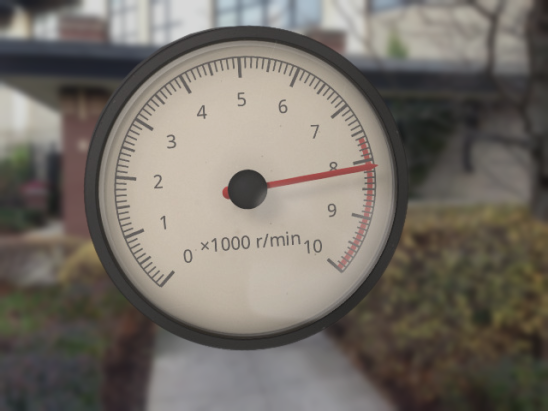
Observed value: **8100** rpm
